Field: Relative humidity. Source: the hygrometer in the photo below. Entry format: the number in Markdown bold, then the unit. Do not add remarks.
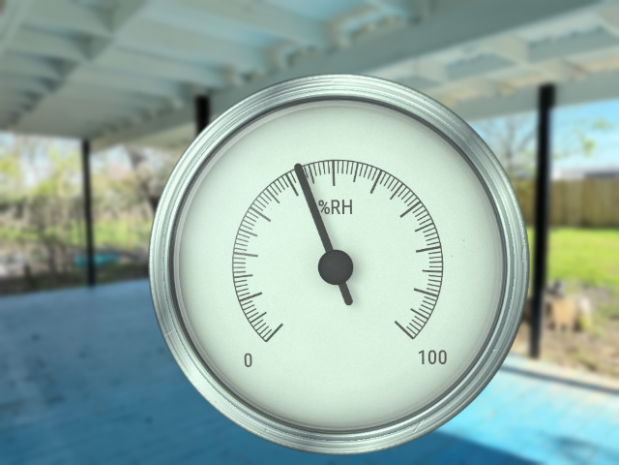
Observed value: **43** %
